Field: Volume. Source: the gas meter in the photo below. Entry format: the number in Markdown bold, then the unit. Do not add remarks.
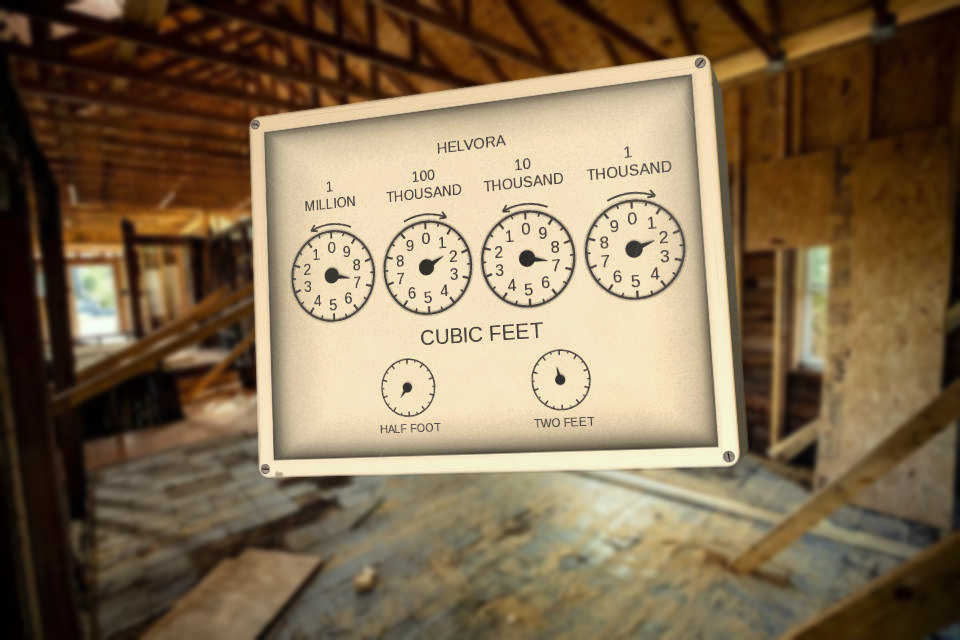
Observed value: **717200** ft³
